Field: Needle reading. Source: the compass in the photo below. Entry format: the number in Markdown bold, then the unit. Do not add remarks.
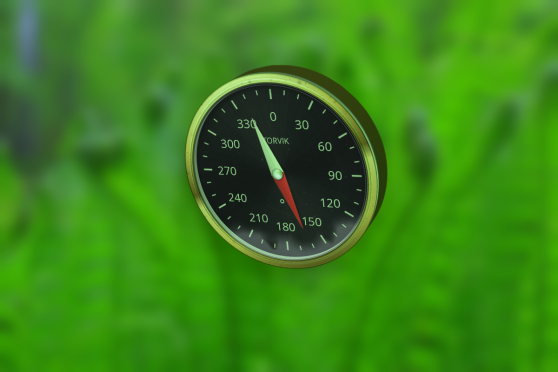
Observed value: **160** °
